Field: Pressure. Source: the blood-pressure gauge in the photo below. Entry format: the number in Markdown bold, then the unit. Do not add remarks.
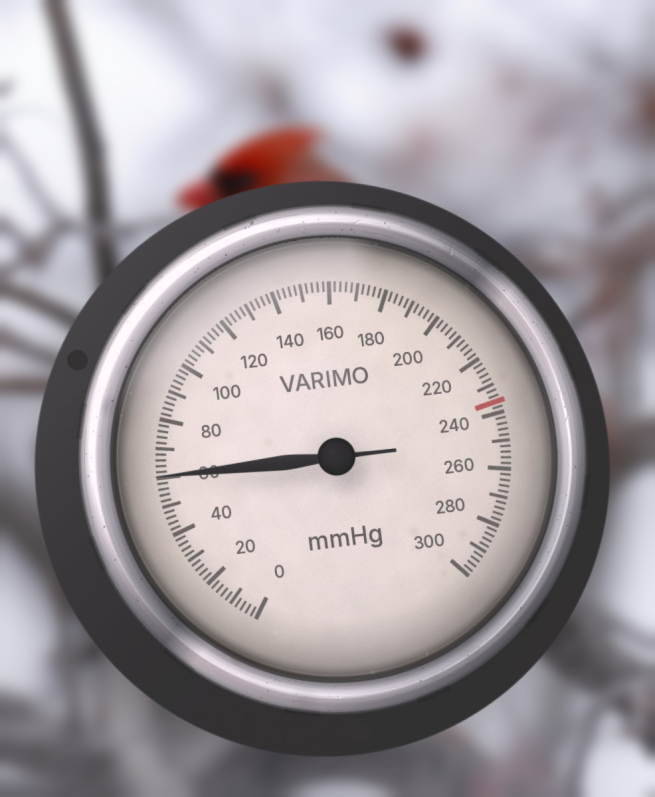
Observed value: **60** mmHg
